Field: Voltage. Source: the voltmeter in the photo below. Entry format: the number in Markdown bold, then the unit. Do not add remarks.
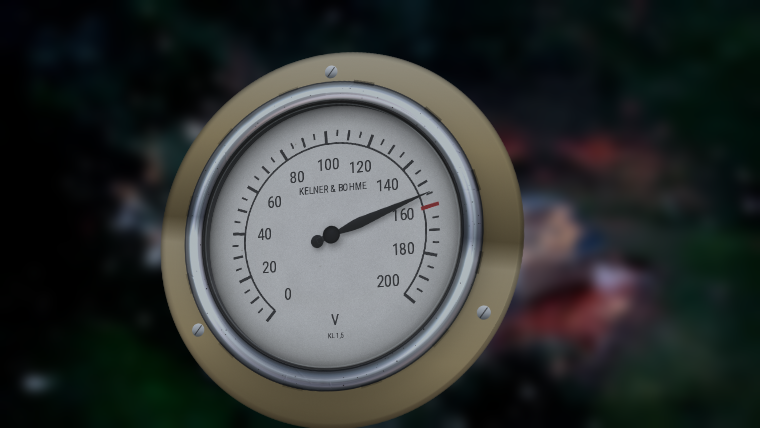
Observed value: **155** V
